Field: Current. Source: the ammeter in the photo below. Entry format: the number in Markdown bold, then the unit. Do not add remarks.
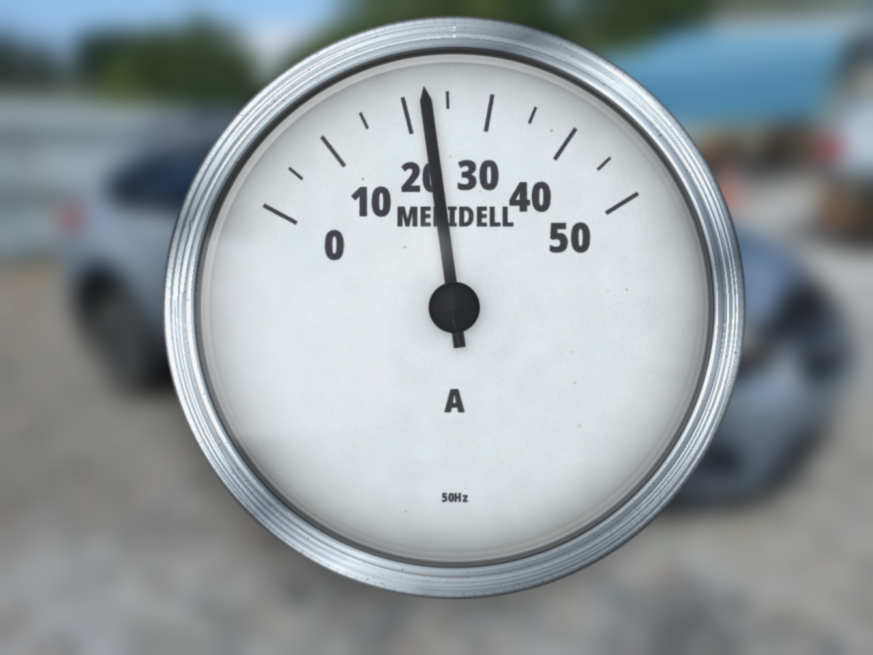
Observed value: **22.5** A
